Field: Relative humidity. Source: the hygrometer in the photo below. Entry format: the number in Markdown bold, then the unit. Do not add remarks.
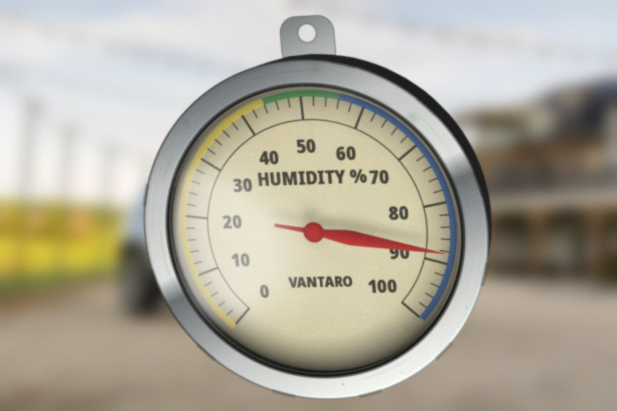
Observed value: **88** %
